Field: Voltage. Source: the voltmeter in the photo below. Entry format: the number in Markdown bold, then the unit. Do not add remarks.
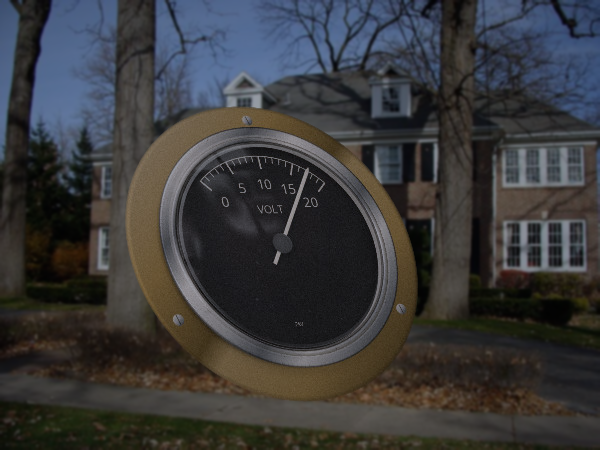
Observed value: **17** V
